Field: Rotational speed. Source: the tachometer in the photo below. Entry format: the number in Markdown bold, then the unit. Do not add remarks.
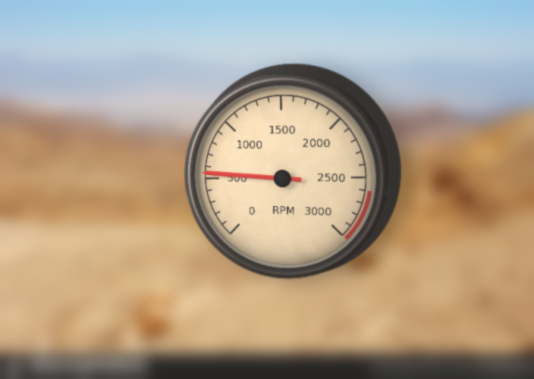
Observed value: **550** rpm
